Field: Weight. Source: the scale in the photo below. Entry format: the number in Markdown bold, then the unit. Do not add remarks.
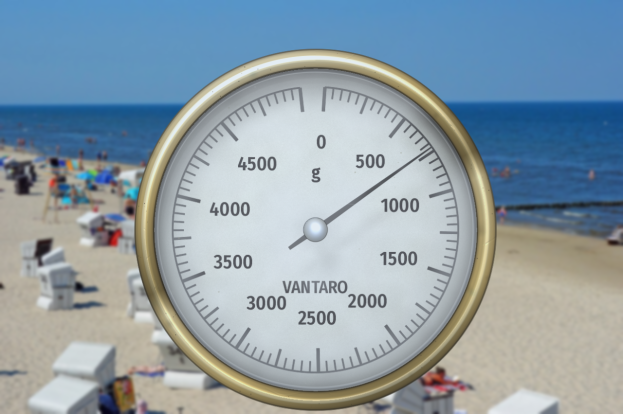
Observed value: **725** g
